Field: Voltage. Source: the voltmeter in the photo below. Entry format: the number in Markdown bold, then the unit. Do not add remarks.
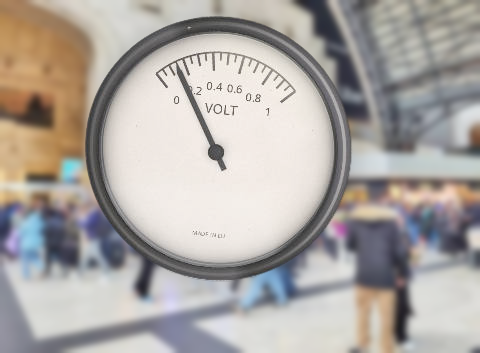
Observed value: **0.15** V
